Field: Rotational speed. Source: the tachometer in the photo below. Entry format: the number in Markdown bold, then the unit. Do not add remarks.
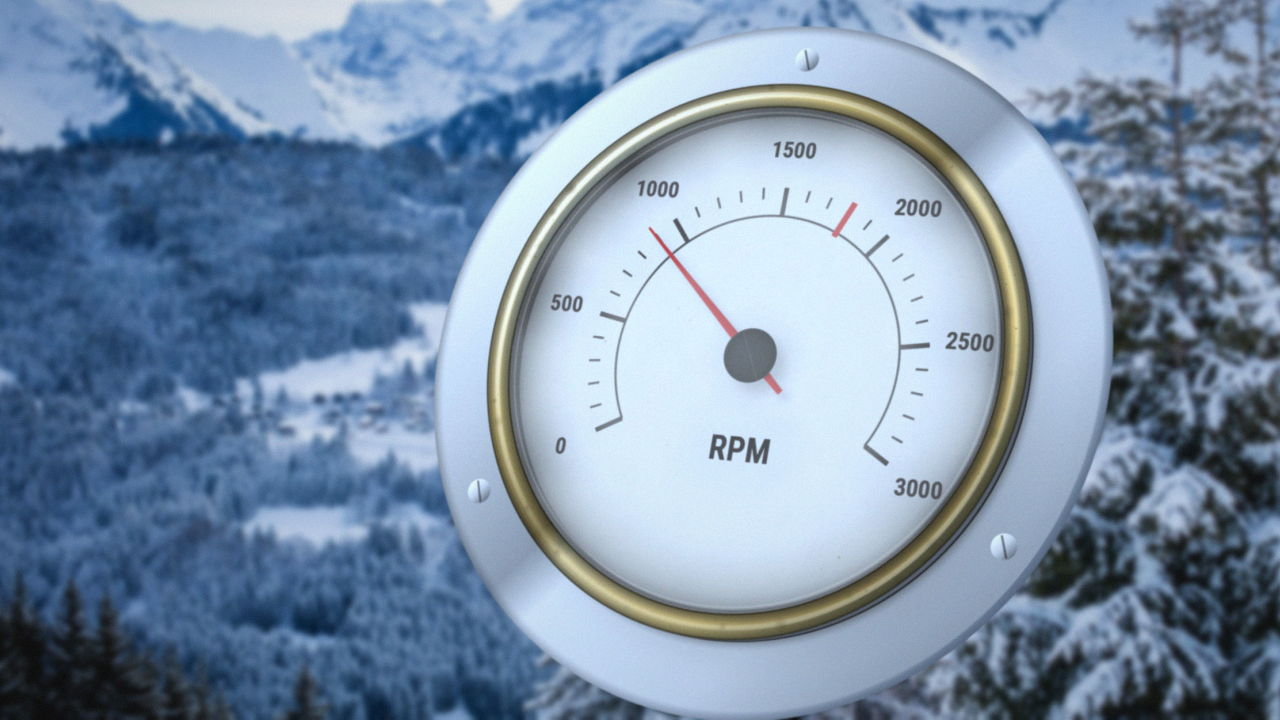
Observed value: **900** rpm
